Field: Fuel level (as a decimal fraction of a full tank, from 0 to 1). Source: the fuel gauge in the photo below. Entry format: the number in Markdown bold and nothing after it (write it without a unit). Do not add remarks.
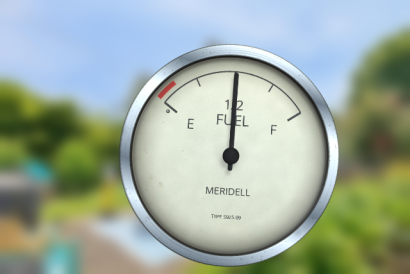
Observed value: **0.5**
